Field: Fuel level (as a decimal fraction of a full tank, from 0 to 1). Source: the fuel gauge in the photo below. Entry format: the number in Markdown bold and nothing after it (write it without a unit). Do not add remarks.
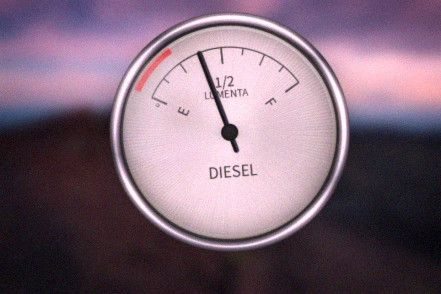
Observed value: **0.375**
